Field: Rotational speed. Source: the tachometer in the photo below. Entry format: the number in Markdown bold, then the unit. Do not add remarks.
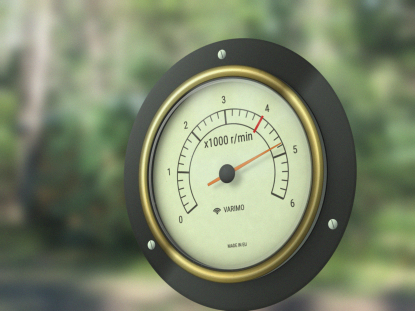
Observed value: **4800** rpm
